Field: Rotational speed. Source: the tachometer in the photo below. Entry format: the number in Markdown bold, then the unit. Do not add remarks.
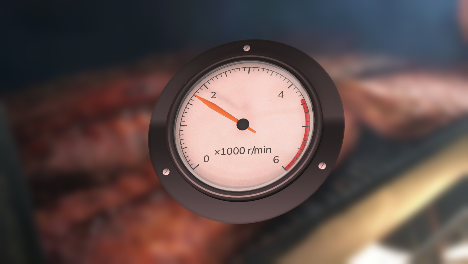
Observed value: **1700** rpm
